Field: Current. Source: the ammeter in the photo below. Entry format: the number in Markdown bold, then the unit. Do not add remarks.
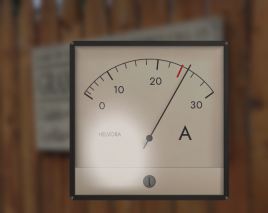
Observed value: **25** A
